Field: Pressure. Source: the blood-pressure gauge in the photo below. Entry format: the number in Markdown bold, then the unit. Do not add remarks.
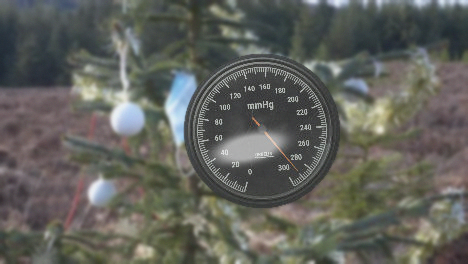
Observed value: **290** mmHg
